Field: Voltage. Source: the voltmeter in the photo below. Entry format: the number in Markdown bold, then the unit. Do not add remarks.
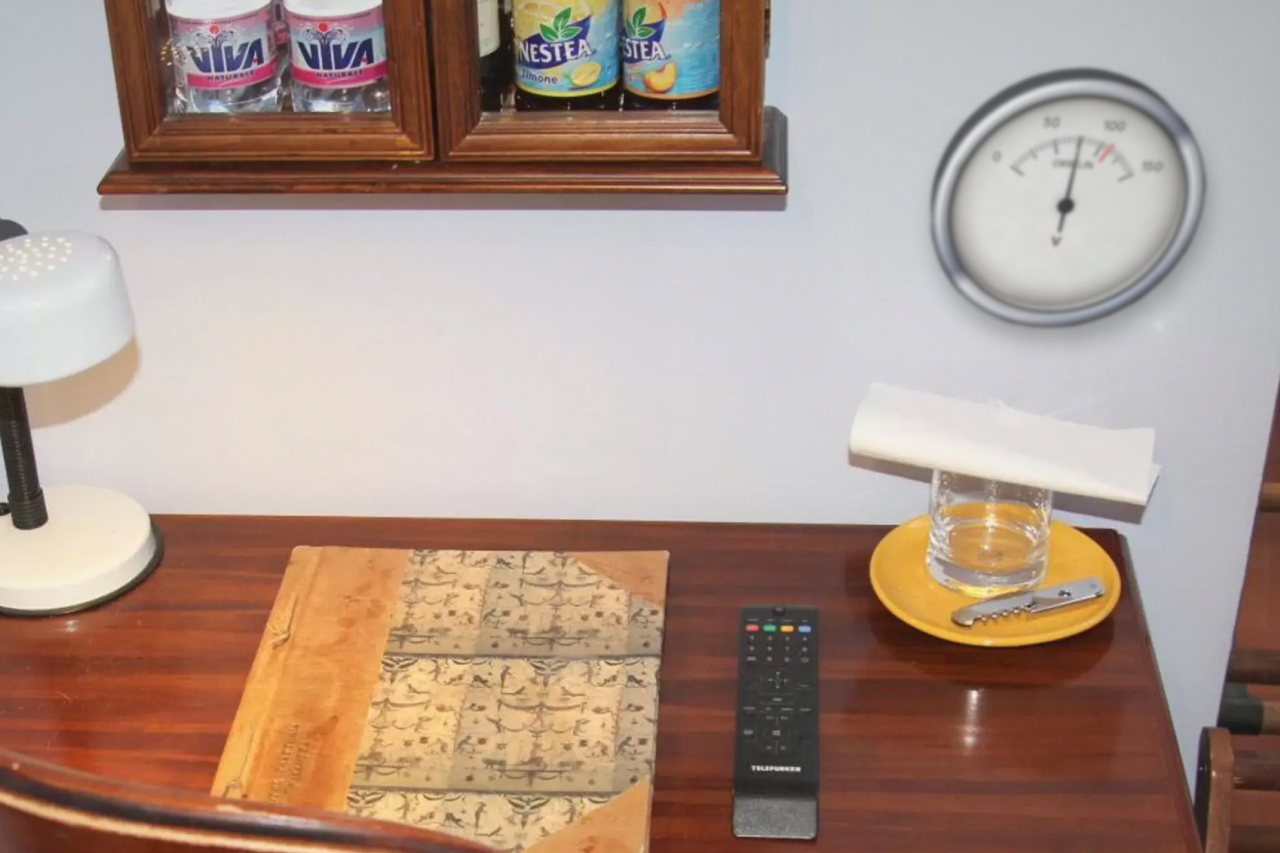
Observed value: **75** V
